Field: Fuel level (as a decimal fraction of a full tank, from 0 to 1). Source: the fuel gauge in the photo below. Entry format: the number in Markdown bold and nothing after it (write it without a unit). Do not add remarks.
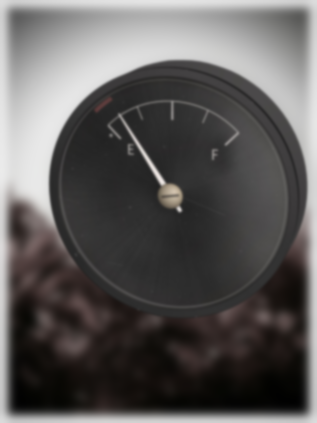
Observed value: **0.125**
